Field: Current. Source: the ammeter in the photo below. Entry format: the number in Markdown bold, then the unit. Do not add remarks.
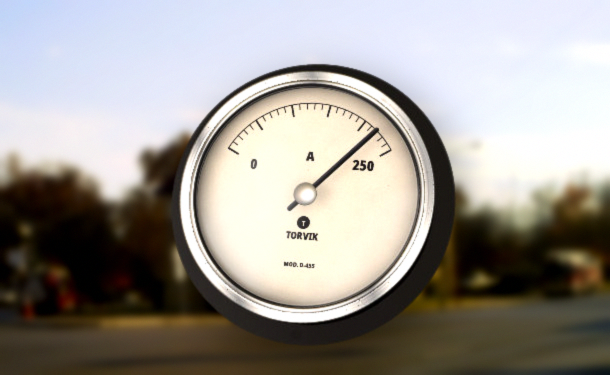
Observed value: **220** A
